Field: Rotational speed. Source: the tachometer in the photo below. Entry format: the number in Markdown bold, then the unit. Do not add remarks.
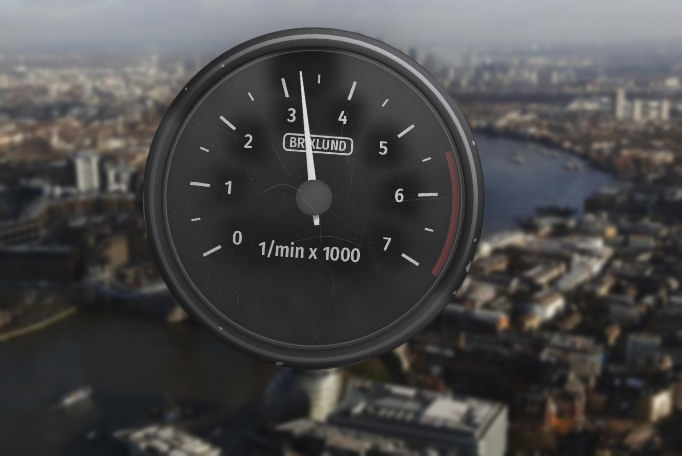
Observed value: **3250** rpm
